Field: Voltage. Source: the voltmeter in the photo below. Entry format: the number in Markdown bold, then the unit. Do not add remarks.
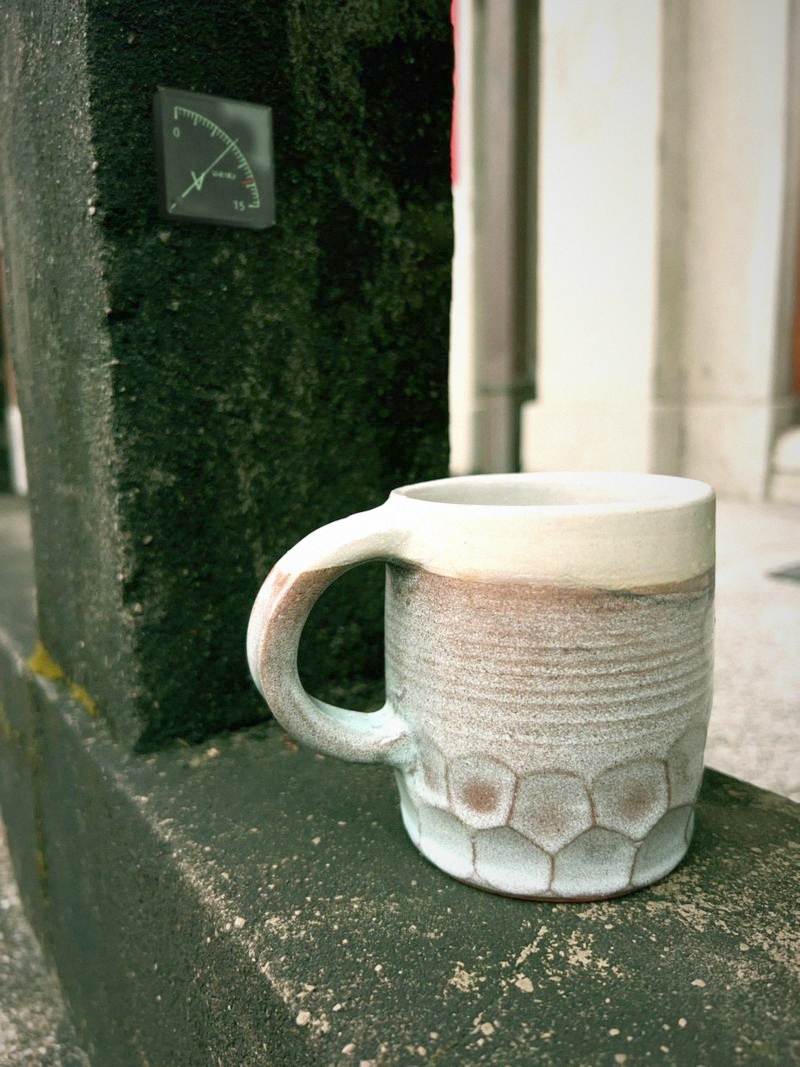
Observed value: **7.5** V
